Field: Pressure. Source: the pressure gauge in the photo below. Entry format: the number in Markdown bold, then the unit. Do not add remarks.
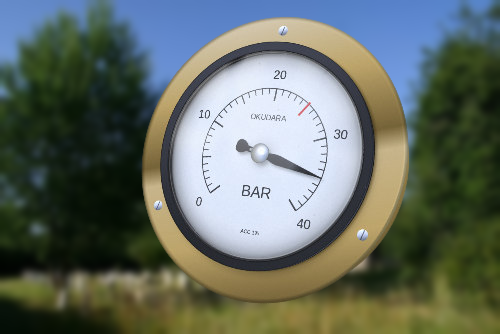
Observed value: **35** bar
